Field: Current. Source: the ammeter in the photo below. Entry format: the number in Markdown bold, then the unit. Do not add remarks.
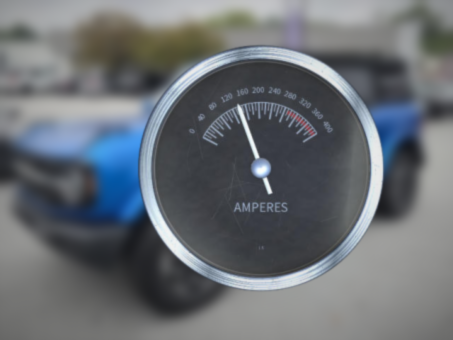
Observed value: **140** A
